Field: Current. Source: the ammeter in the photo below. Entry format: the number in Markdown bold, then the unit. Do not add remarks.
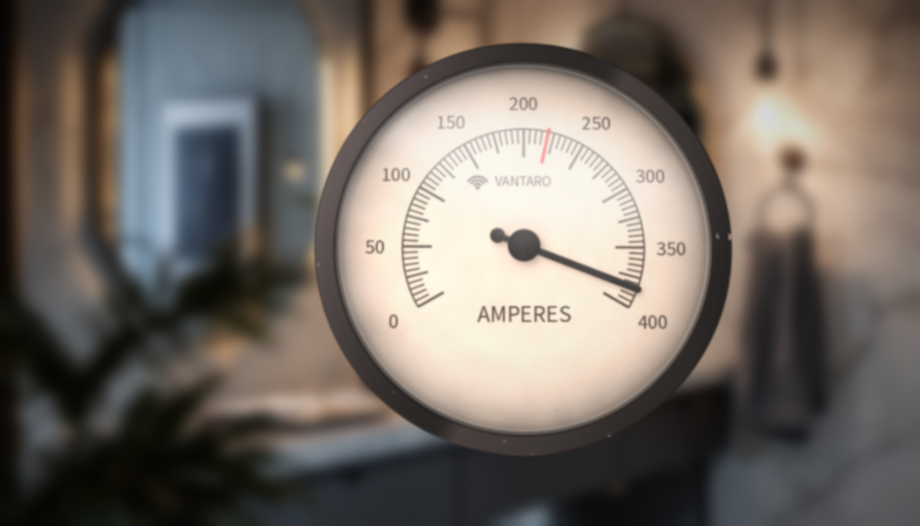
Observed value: **385** A
